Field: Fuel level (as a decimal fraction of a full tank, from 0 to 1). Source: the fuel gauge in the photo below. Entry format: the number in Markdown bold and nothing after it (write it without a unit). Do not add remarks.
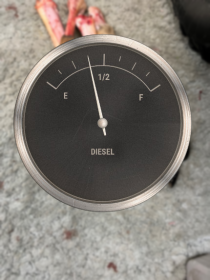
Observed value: **0.375**
